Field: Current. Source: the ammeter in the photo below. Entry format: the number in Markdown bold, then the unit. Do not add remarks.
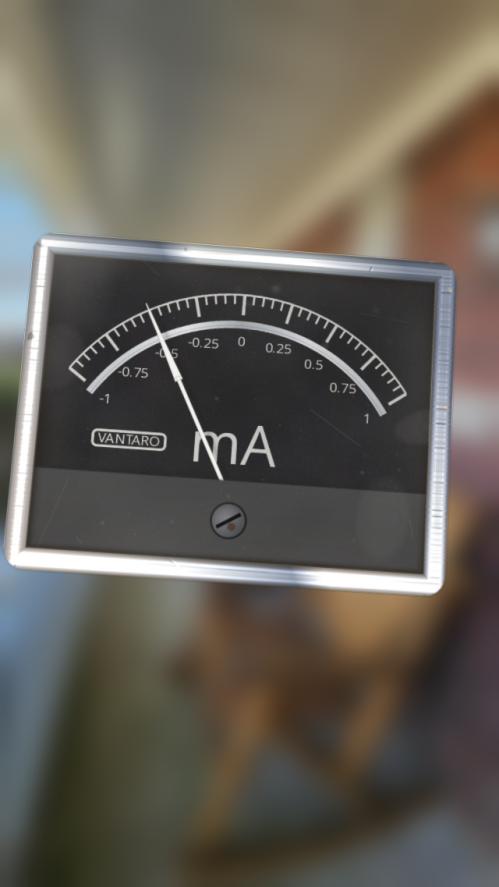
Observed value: **-0.5** mA
